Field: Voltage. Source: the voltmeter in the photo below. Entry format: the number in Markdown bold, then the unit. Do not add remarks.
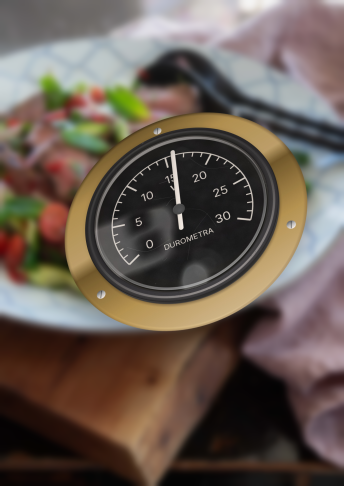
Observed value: **16** V
